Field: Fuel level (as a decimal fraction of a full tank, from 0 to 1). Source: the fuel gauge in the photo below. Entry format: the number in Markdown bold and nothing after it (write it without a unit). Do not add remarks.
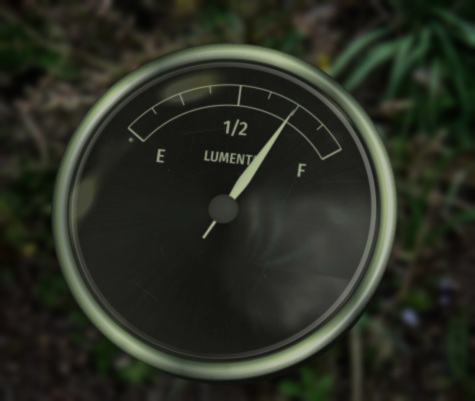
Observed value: **0.75**
